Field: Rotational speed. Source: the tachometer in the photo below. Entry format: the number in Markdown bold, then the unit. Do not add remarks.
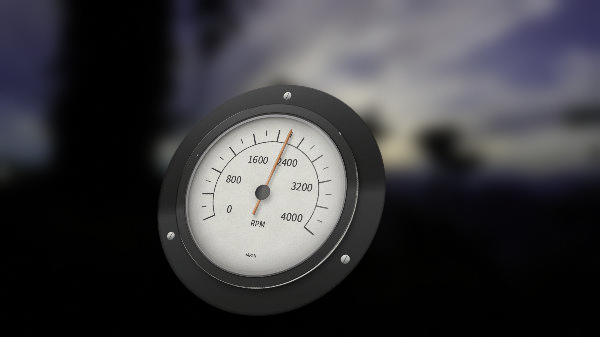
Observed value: **2200** rpm
